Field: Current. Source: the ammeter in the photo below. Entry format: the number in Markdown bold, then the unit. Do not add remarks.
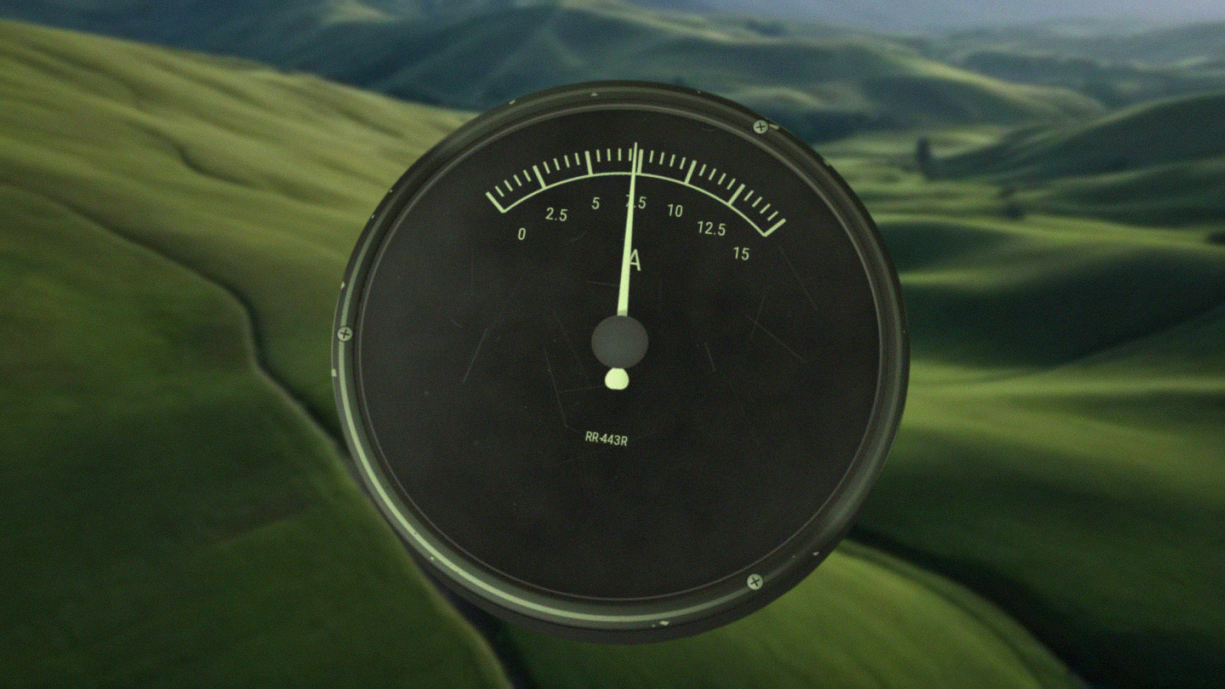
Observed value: **7.25** A
